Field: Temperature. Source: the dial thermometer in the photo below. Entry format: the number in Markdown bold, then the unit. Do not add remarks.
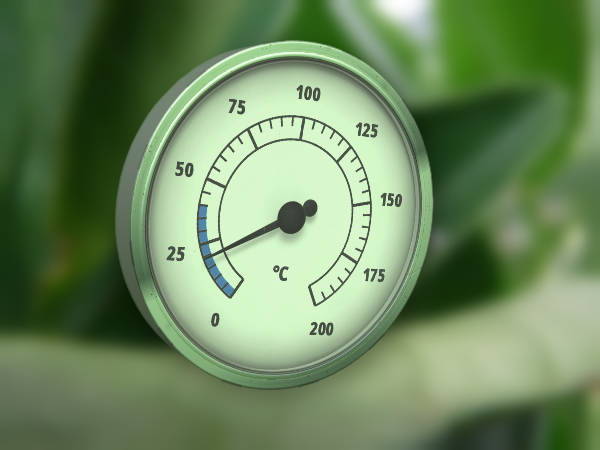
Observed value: **20** °C
